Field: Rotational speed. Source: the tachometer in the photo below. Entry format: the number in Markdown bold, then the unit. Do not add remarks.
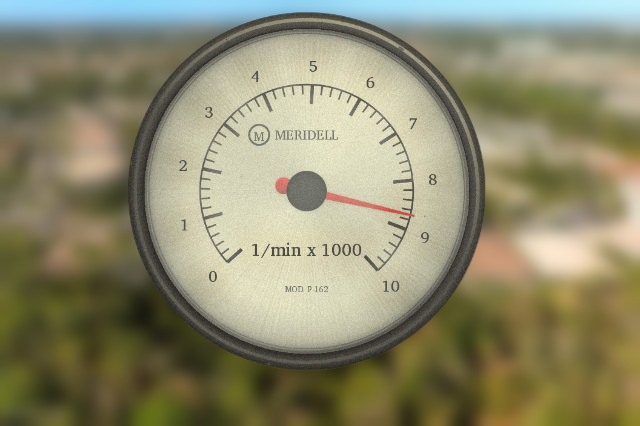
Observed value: **8700** rpm
